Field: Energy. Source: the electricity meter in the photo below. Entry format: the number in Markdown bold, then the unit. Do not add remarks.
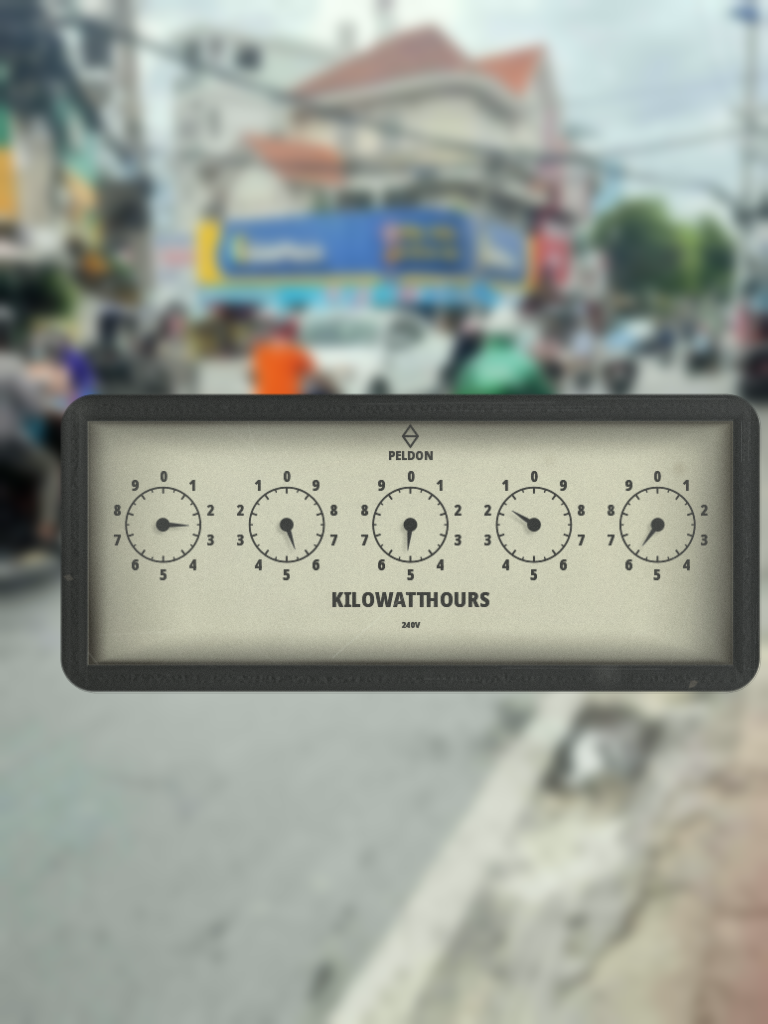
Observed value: **25516** kWh
